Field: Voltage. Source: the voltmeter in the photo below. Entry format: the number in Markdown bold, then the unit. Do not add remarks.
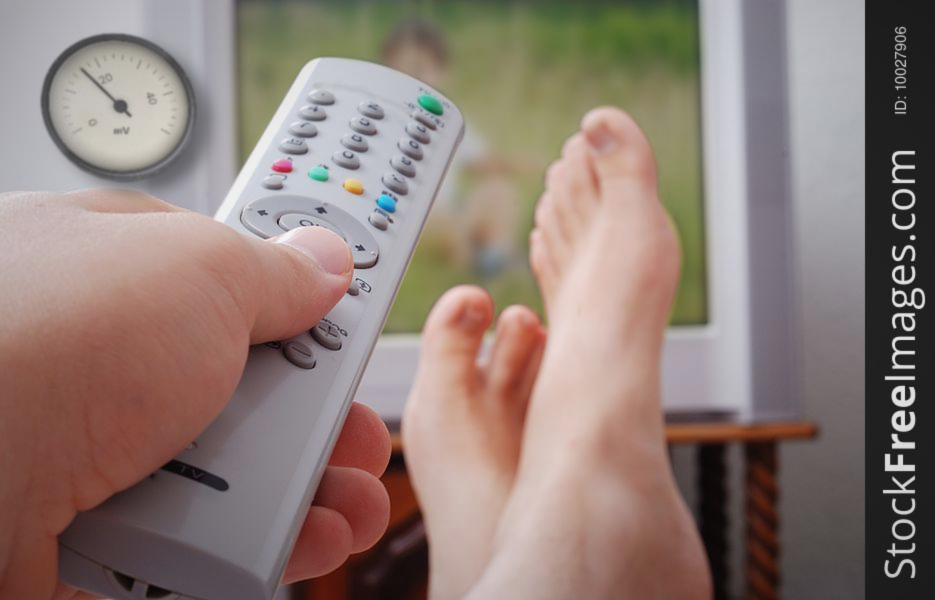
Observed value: **16** mV
